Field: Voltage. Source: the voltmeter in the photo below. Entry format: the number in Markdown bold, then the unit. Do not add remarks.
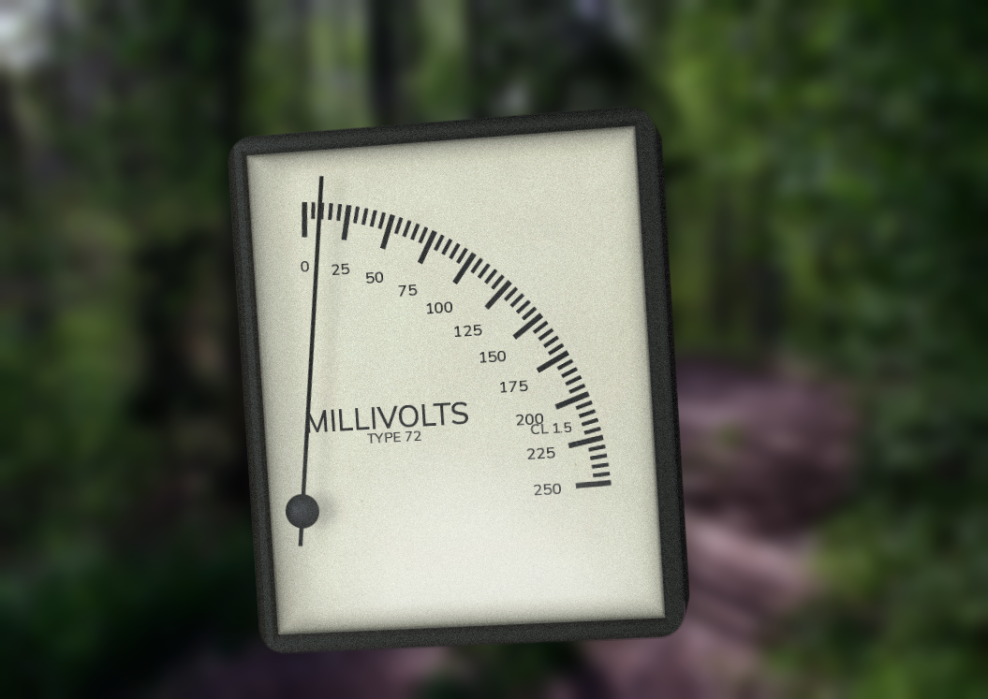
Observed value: **10** mV
